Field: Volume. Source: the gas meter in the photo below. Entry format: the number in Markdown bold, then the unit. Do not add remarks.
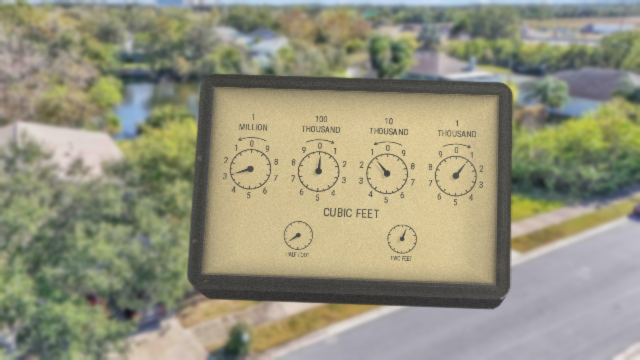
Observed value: **301100** ft³
